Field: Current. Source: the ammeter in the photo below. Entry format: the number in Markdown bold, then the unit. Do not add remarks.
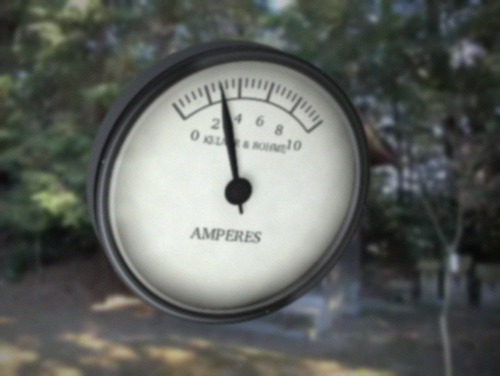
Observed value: **2.8** A
